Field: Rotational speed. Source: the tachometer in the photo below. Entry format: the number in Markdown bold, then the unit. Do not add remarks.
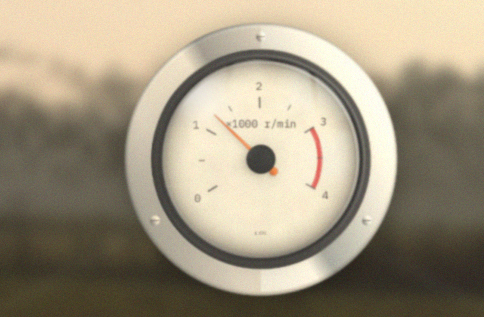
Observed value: **1250** rpm
